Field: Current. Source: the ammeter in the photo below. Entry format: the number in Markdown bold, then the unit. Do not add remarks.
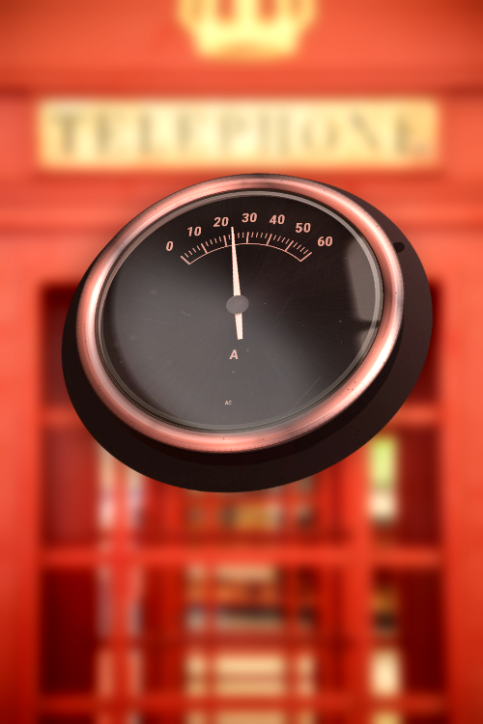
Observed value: **24** A
